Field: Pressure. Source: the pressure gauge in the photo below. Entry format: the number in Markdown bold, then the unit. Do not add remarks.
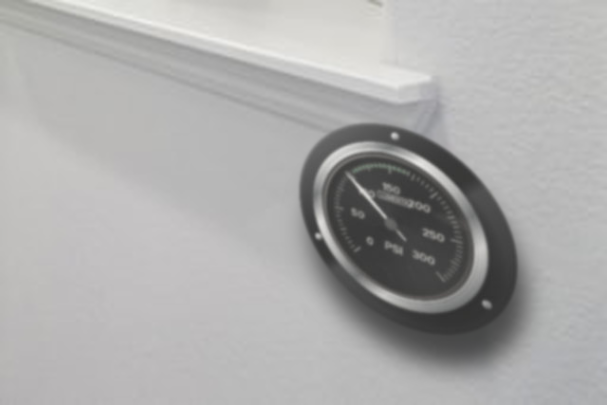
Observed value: **100** psi
